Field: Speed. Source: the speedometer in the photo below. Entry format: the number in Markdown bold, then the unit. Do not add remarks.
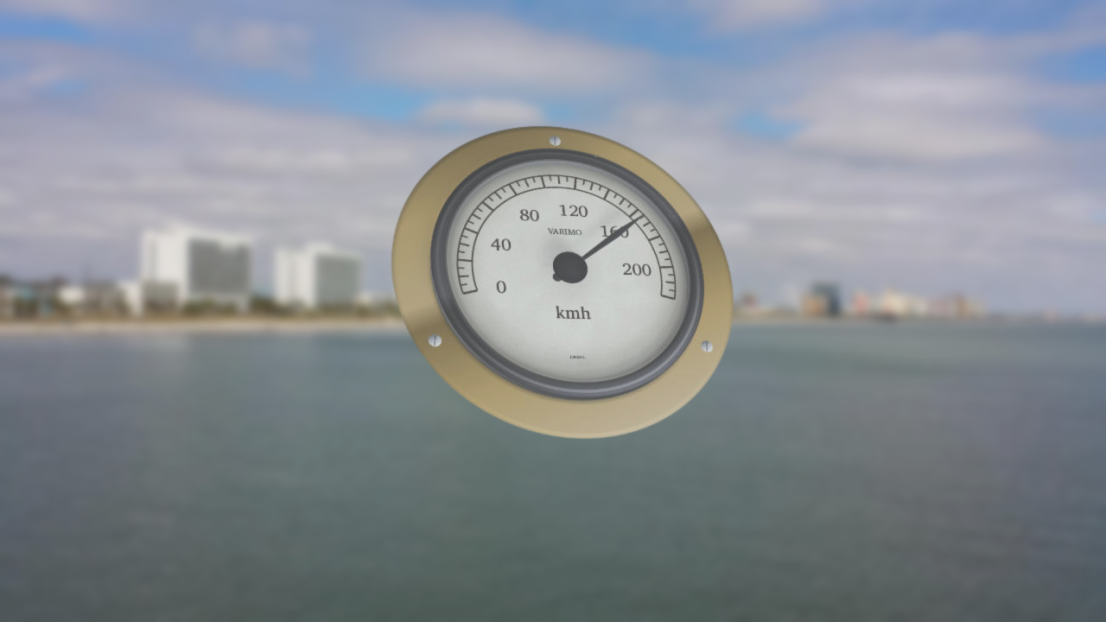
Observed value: **165** km/h
